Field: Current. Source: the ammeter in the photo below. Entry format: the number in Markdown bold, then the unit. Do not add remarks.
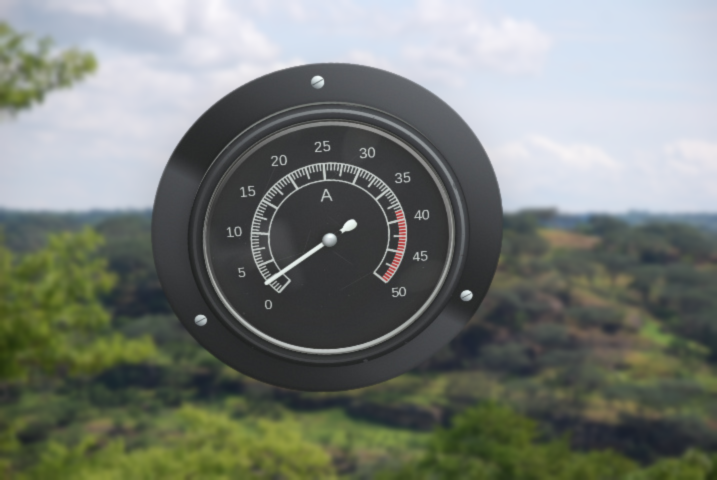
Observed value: **2.5** A
